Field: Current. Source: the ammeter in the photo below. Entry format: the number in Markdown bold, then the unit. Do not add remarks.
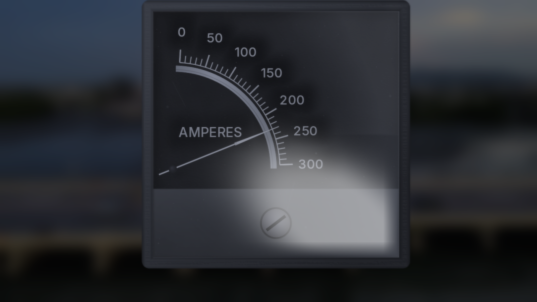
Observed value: **230** A
